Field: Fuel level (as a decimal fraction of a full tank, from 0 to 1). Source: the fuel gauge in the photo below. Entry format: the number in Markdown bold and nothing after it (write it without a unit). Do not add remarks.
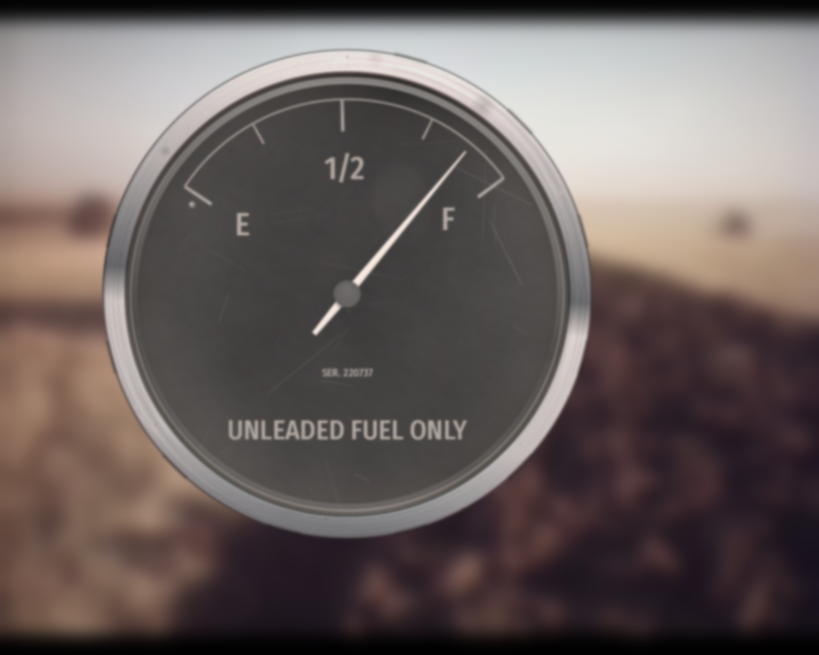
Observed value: **0.875**
